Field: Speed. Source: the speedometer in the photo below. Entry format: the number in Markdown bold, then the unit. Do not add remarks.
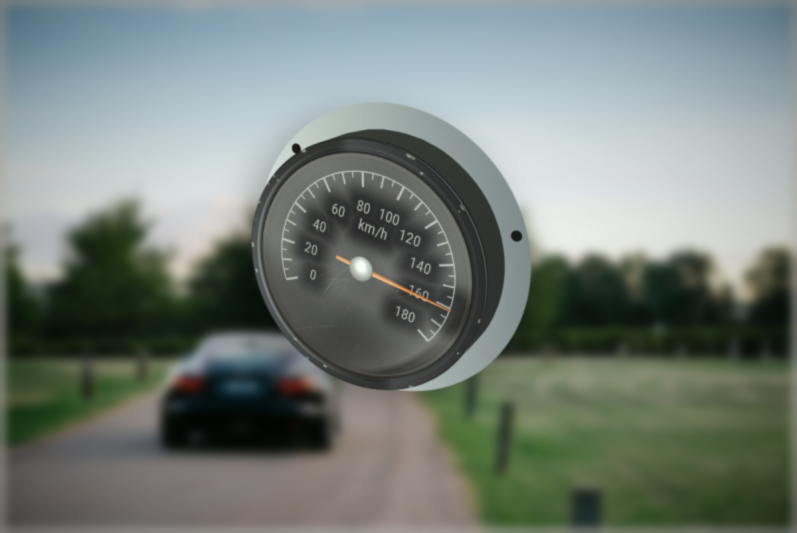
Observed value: **160** km/h
